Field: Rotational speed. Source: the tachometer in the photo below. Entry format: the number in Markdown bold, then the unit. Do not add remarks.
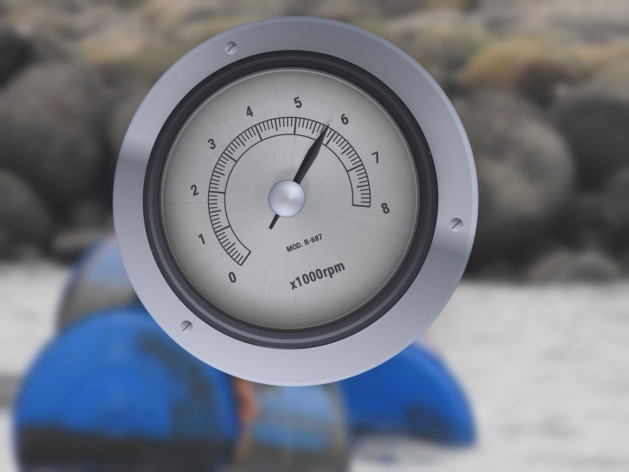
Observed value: **5800** rpm
